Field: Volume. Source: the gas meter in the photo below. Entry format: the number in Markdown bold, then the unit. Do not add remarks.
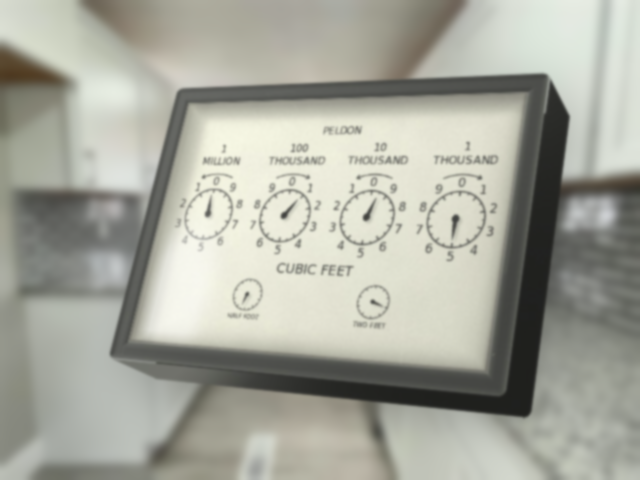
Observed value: **9500** ft³
